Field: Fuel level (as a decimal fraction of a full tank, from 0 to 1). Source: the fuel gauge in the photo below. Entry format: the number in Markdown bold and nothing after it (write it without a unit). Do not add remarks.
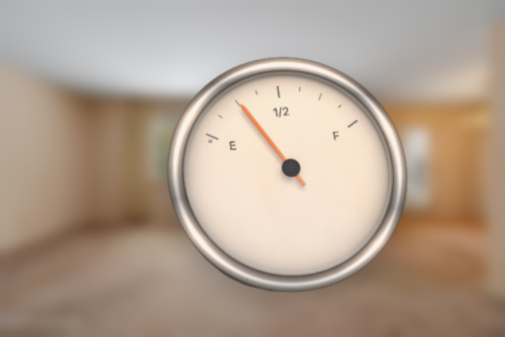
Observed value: **0.25**
